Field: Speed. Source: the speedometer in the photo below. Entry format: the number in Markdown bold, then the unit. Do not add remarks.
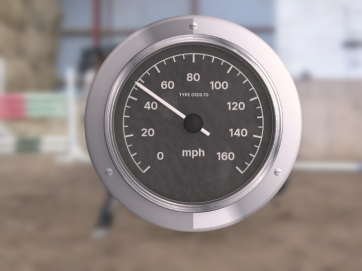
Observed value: **47.5** mph
